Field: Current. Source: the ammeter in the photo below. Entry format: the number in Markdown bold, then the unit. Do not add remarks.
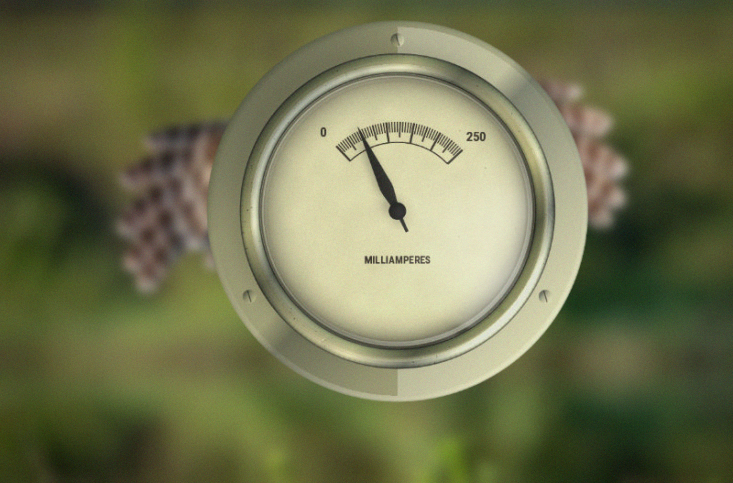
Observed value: **50** mA
